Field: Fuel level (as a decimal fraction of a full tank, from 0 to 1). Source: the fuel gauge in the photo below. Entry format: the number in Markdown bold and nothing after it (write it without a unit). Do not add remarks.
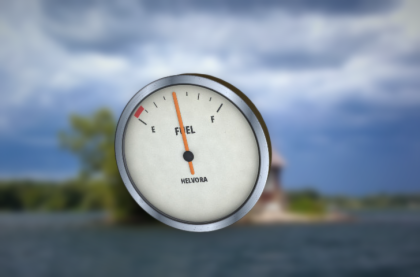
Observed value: **0.5**
